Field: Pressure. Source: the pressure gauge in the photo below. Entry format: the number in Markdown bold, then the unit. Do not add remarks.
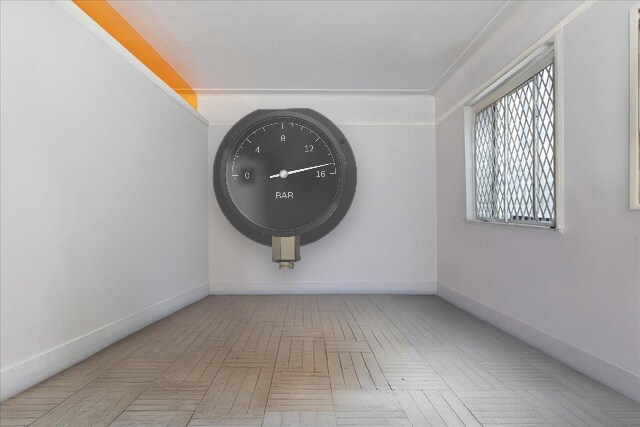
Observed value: **15** bar
